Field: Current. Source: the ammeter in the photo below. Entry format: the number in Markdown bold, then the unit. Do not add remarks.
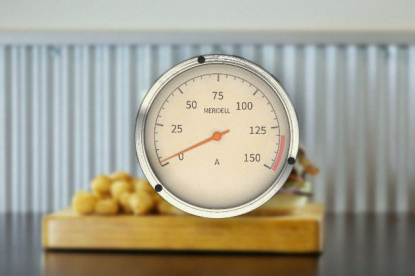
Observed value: **2.5** A
